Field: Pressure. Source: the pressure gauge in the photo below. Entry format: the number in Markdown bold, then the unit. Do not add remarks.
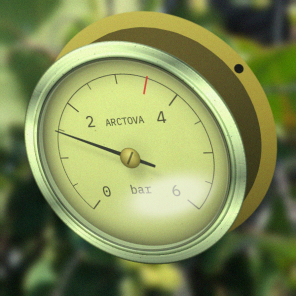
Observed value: **1.5** bar
